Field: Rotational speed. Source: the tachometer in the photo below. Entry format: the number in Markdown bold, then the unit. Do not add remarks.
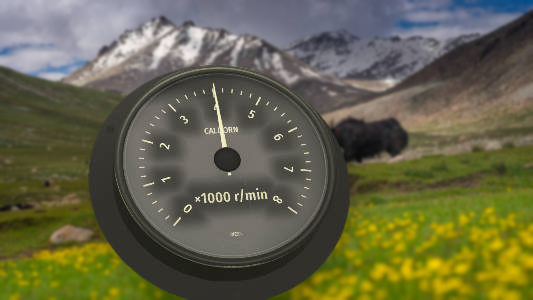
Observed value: **4000** rpm
